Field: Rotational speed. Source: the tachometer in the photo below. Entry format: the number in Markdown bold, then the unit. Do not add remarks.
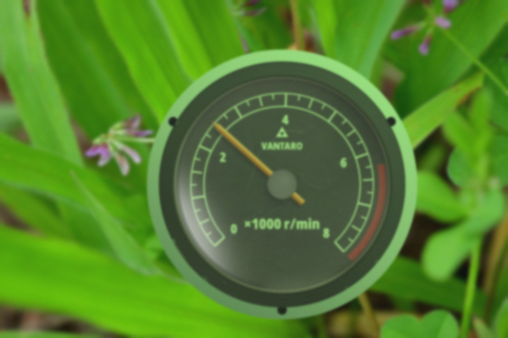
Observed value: **2500** rpm
